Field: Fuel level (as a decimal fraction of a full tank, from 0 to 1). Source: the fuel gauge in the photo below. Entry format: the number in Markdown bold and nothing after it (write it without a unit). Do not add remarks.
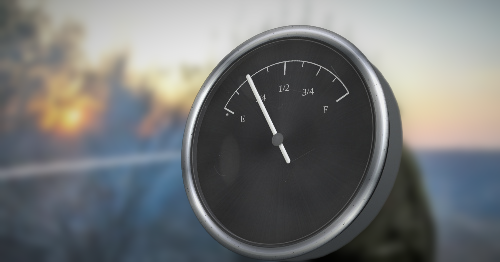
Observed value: **0.25**
